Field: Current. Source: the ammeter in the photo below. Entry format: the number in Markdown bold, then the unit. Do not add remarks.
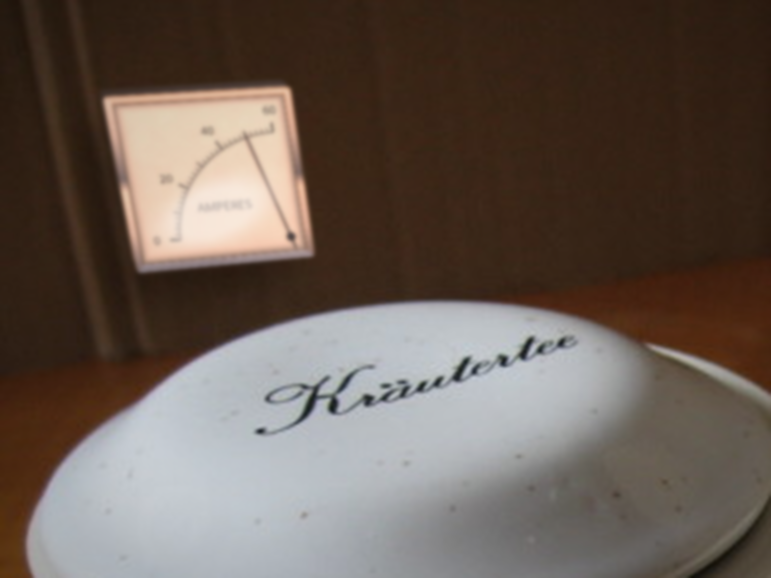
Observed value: **50** A
